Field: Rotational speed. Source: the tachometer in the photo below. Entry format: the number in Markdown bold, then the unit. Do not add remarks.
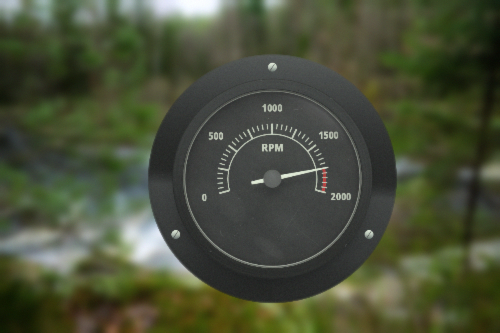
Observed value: **1750** rpm
